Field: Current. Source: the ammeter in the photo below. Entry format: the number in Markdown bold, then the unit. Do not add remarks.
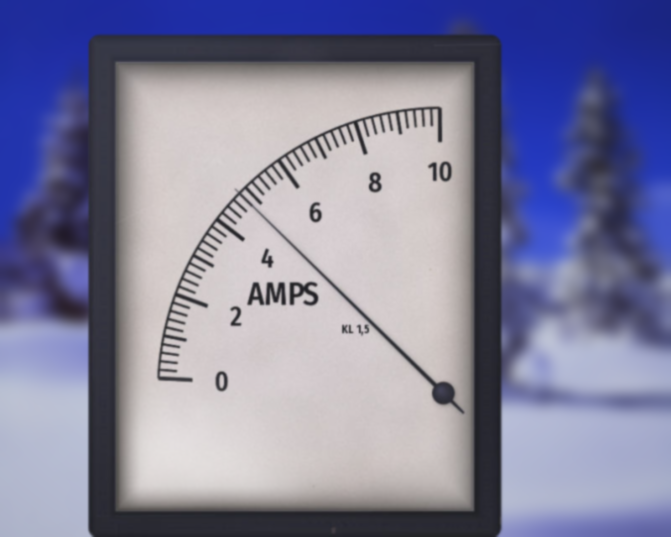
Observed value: **4.8** A
